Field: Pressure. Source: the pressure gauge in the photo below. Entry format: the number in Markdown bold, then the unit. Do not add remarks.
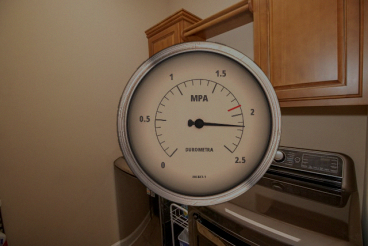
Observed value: **2.15** MPa
